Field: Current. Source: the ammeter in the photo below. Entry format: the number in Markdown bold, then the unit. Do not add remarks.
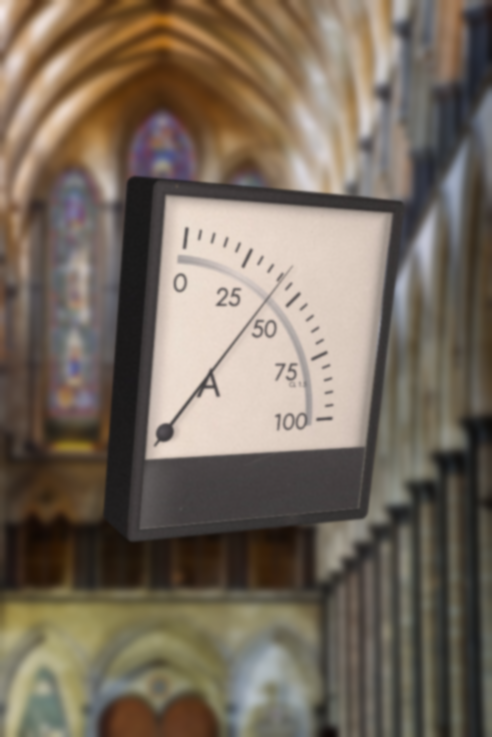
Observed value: **40** A
